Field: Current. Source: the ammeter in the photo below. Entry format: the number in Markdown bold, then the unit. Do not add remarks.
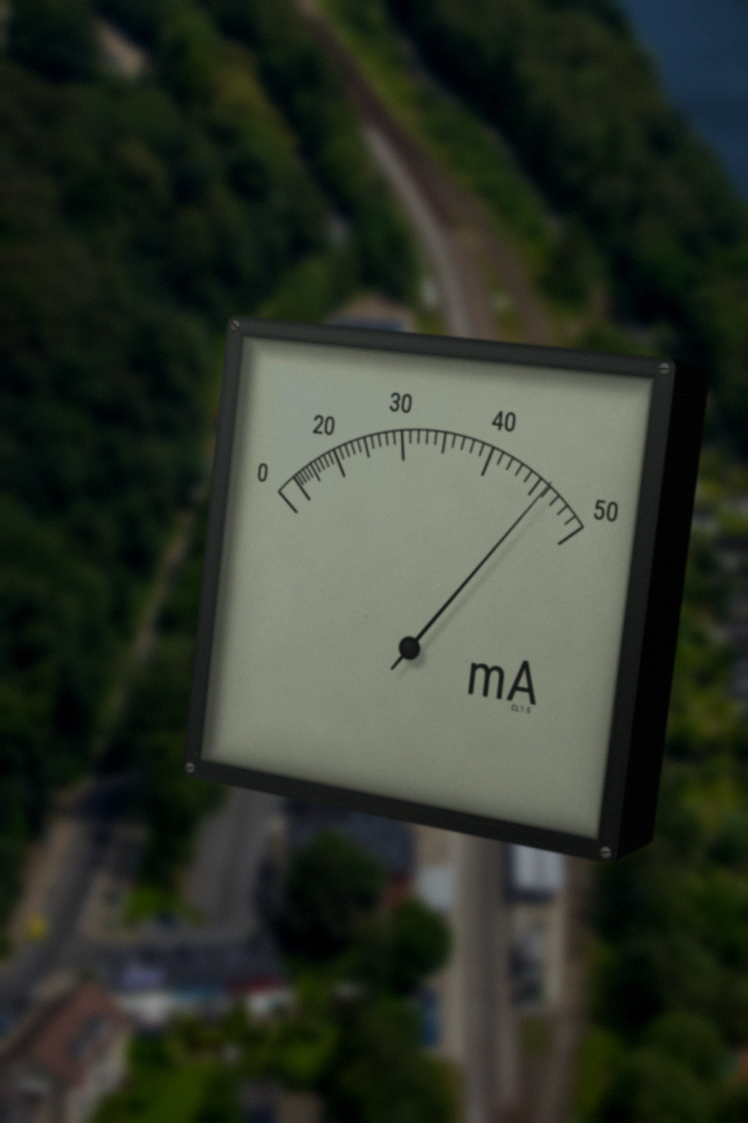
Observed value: **46** mA
